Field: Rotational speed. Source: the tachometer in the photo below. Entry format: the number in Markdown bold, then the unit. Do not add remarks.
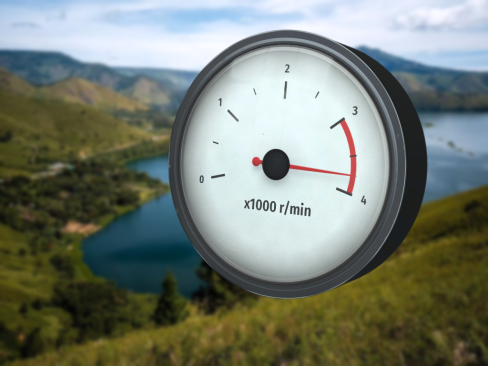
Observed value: **3750** rpm
